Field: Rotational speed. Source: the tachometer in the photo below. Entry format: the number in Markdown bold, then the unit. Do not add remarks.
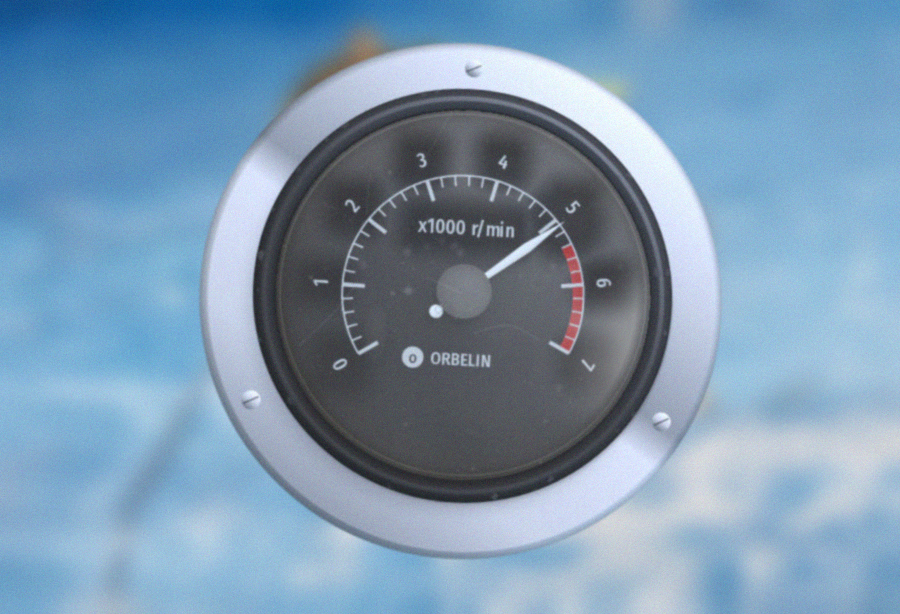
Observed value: **5100** rpm
